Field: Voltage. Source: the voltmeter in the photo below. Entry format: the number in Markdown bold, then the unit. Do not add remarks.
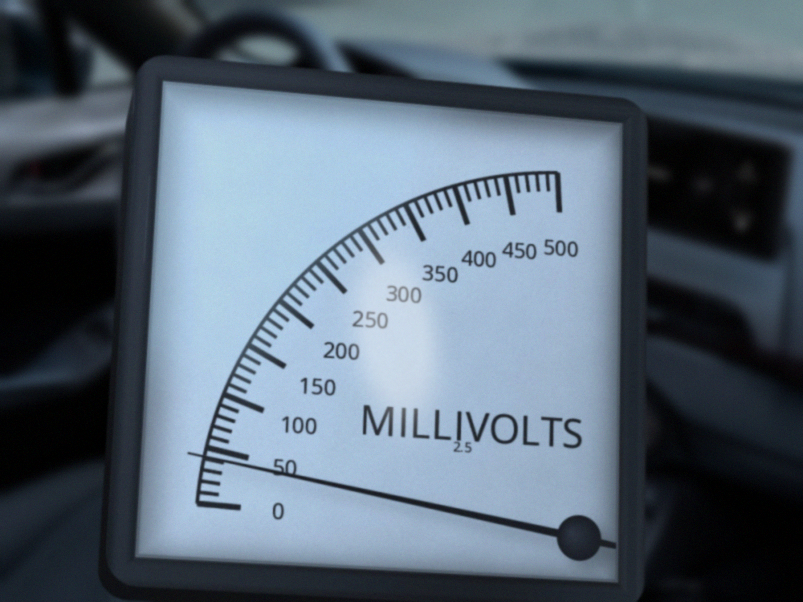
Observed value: **40** mV
